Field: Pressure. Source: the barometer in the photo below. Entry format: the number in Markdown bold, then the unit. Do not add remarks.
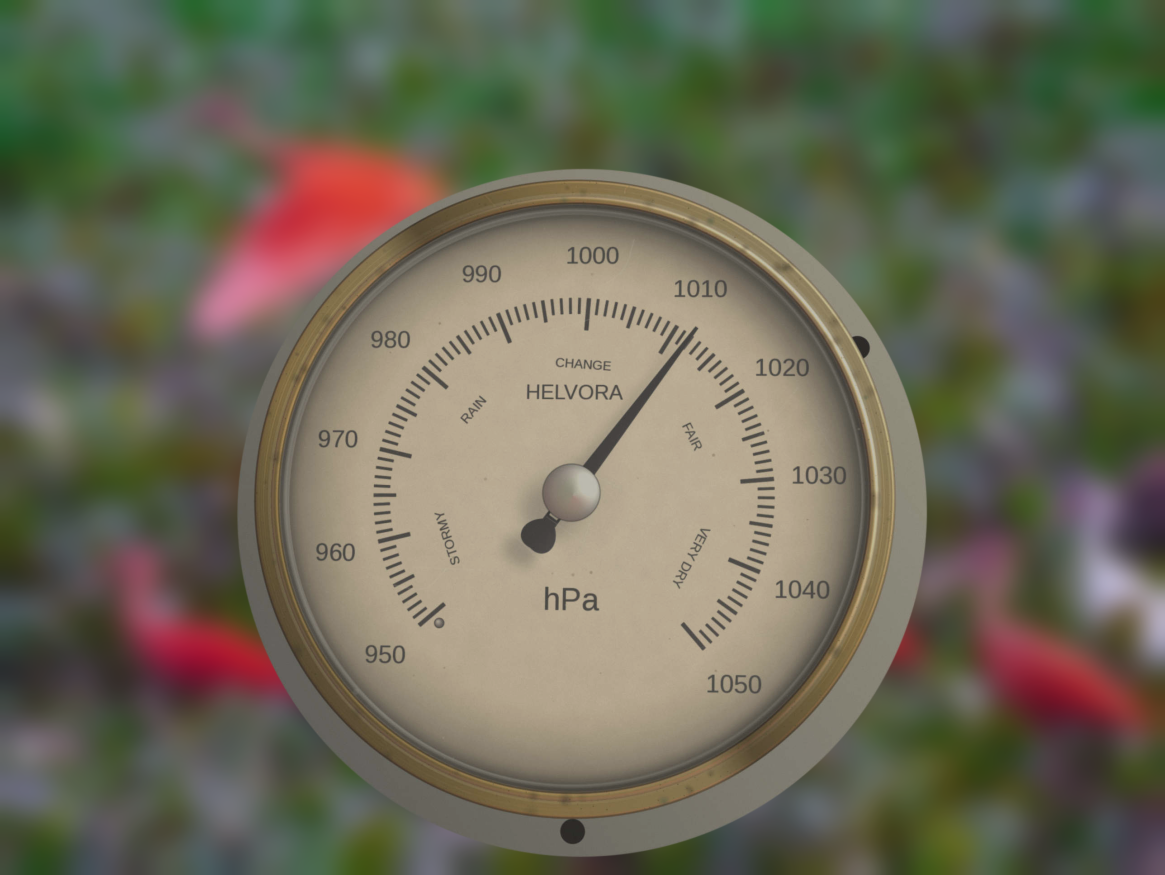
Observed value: **1012** hPa
